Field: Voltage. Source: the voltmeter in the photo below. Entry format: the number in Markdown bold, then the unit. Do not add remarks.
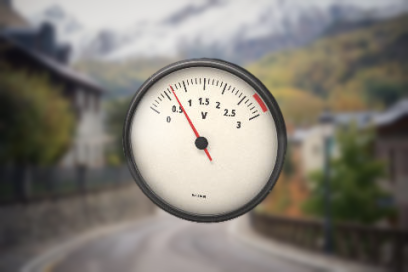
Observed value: **0.7** V
